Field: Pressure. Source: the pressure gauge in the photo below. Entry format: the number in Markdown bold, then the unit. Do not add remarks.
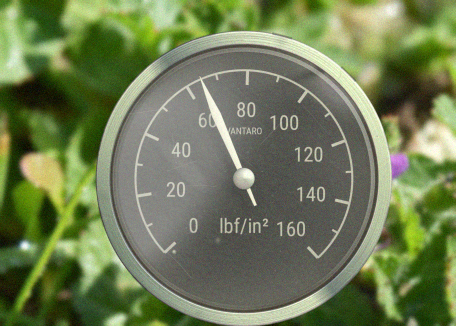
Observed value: **65** psi
